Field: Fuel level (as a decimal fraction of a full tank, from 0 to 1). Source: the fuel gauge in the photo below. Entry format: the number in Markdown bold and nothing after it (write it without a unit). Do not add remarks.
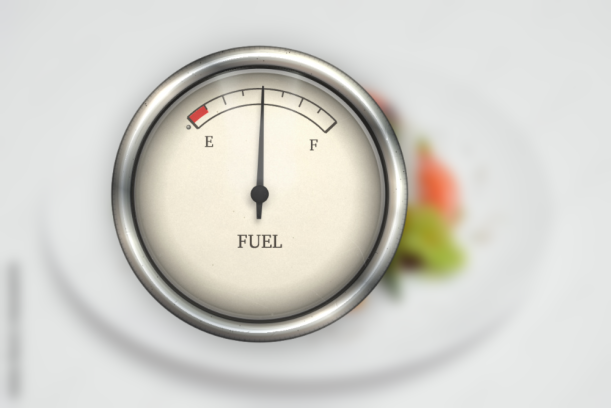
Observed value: **0.5**
